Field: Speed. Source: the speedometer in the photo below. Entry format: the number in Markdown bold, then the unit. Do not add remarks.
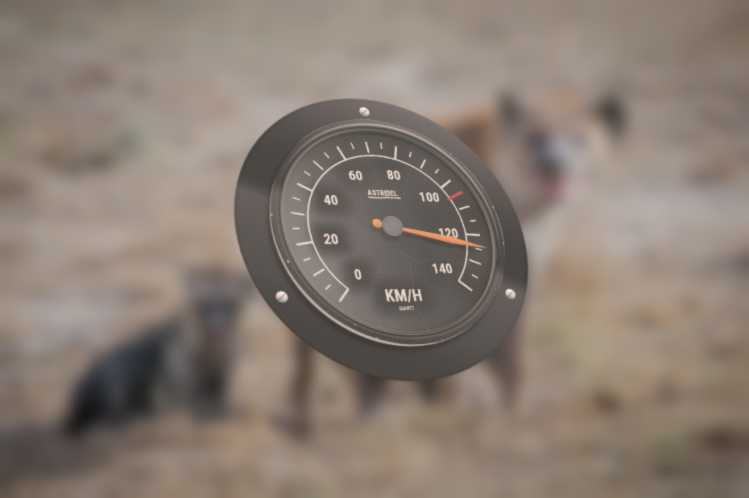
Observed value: **125** km/h
